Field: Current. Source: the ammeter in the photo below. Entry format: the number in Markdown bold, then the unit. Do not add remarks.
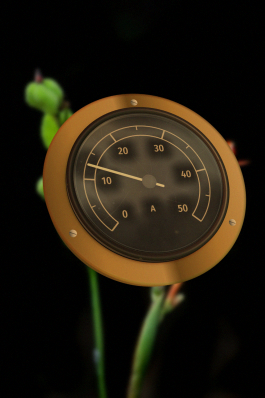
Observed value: **12.5** A
